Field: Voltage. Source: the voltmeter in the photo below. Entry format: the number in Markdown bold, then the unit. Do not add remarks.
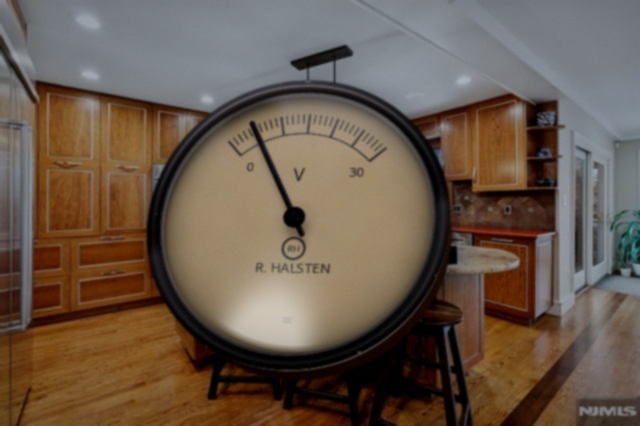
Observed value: **5** V
